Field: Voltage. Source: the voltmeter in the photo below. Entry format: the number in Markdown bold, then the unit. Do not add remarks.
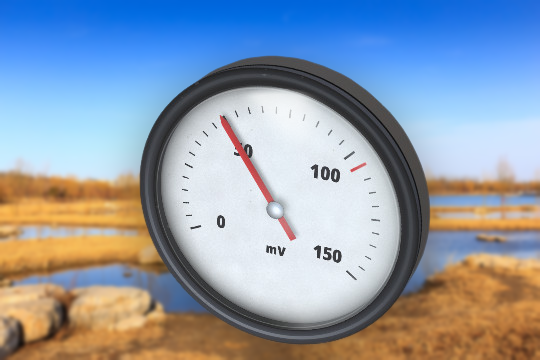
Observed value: **50** mV
